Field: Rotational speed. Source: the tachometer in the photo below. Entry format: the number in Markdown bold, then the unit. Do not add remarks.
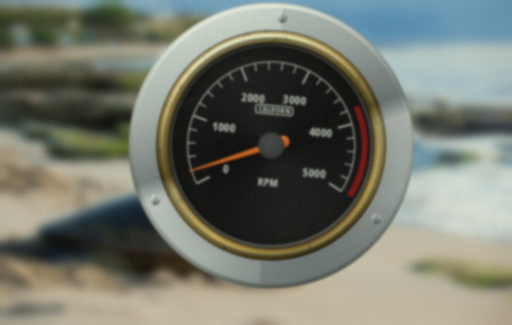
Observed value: **200** rpm
